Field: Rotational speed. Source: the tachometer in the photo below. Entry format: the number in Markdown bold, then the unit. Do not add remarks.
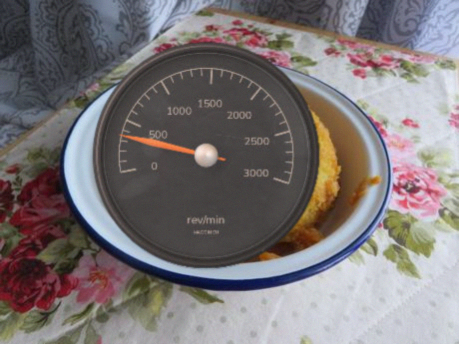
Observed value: **350** rpm
